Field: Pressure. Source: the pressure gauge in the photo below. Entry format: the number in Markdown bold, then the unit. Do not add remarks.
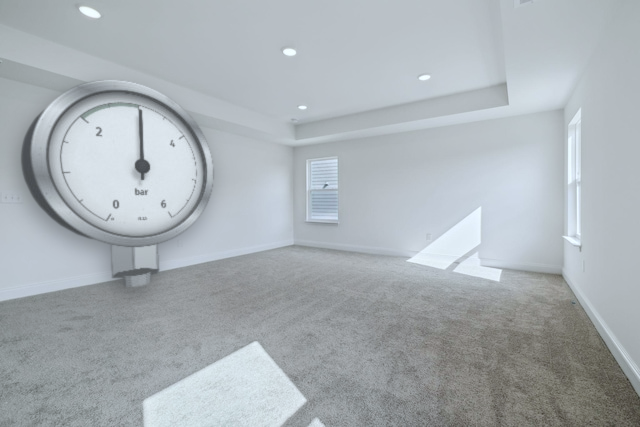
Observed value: **3** bar
